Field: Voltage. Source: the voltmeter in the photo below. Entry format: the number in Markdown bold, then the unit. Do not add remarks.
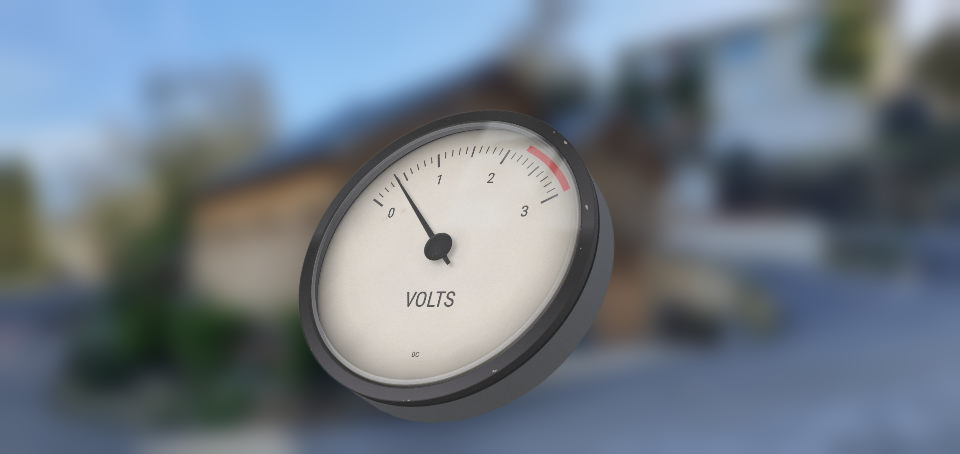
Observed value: **0.4** V
